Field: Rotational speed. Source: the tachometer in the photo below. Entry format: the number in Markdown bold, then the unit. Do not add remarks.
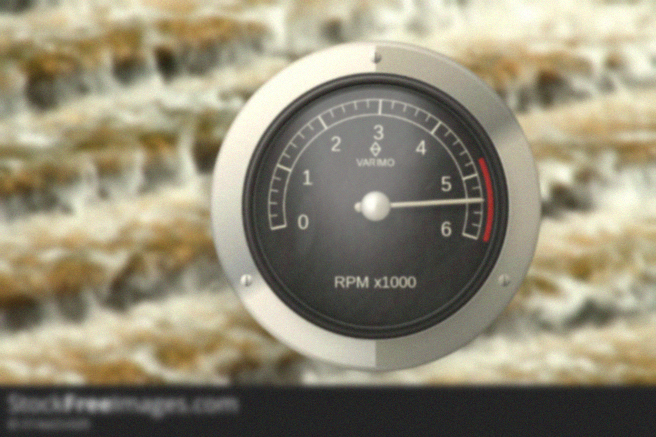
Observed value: **5400** rpm
